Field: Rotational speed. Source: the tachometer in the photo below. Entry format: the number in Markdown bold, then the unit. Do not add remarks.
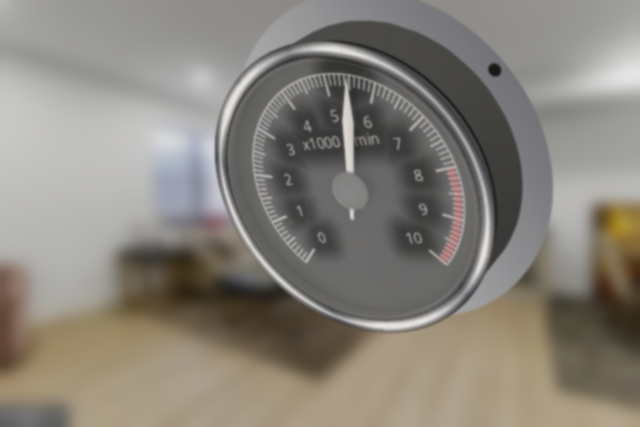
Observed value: **5500** rpm
